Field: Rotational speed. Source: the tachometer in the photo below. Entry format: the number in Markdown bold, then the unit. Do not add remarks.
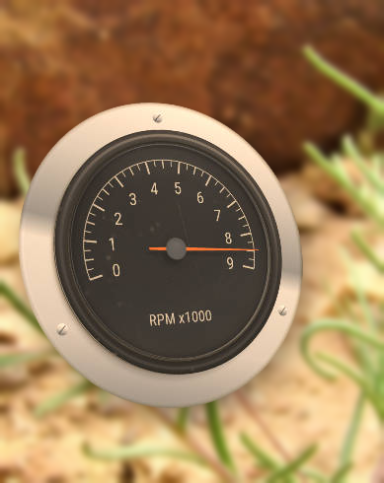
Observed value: **8500** rpm
